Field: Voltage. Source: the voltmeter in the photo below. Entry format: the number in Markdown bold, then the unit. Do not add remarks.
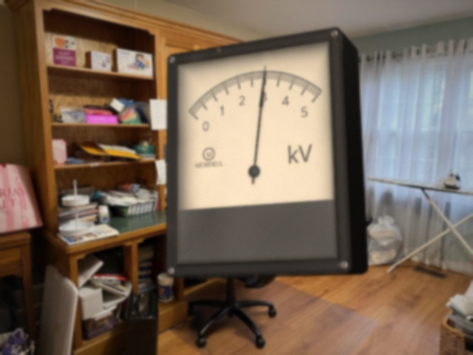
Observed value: **3** kV
